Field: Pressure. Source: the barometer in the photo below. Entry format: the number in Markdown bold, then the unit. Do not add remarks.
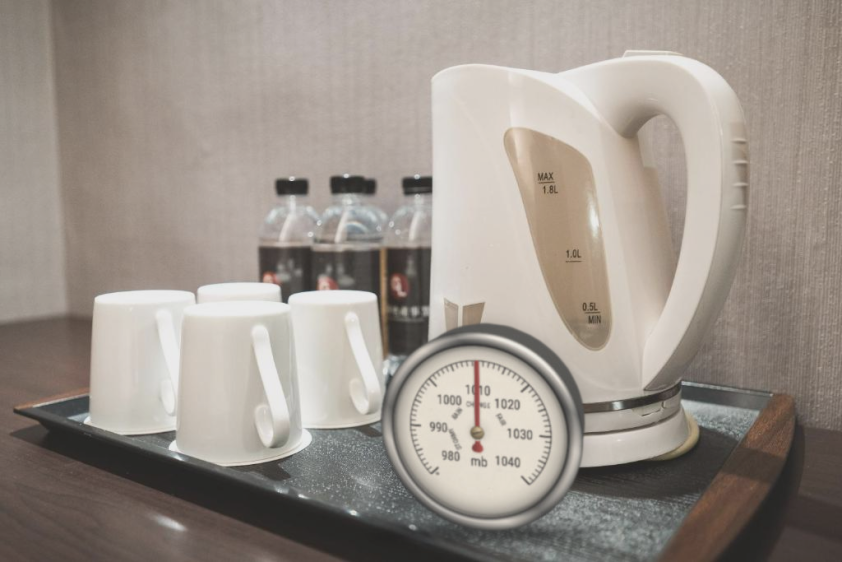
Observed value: **1010** mbar
